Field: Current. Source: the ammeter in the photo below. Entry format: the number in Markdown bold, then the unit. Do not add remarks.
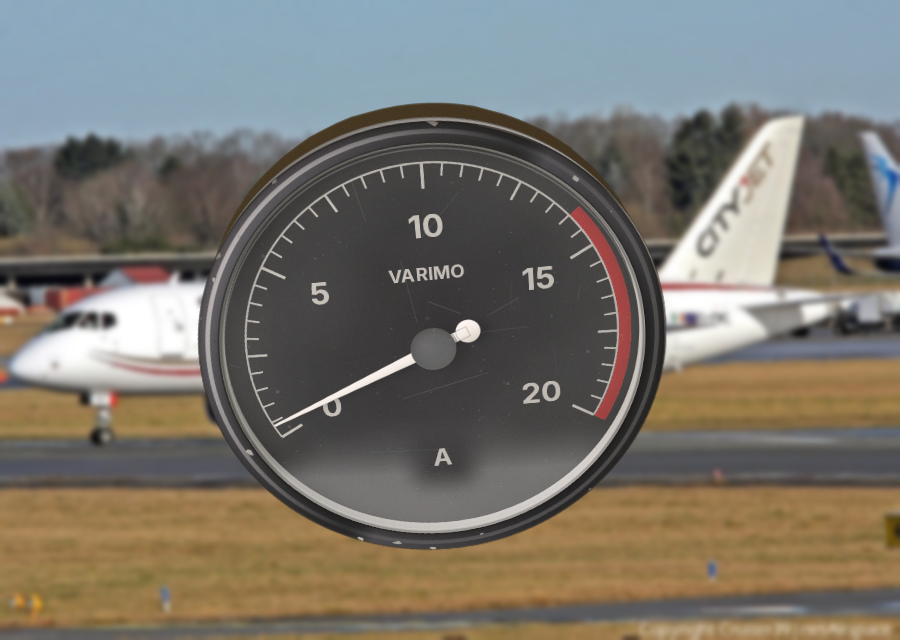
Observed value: **0.5** A
